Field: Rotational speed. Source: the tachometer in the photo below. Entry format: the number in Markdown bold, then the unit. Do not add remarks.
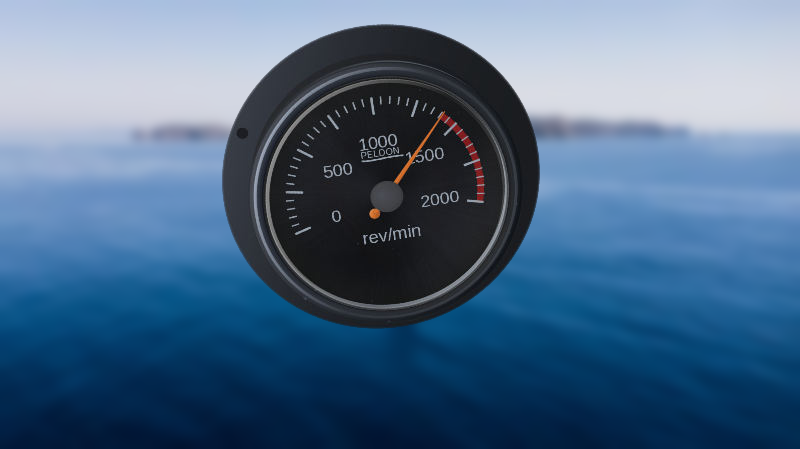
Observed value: **1400** rpm
